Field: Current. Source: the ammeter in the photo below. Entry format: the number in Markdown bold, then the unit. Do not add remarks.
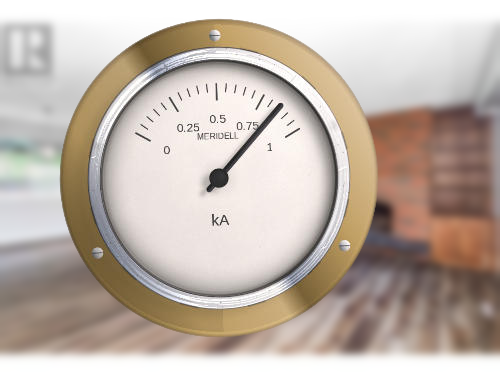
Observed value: **0.85** kA
